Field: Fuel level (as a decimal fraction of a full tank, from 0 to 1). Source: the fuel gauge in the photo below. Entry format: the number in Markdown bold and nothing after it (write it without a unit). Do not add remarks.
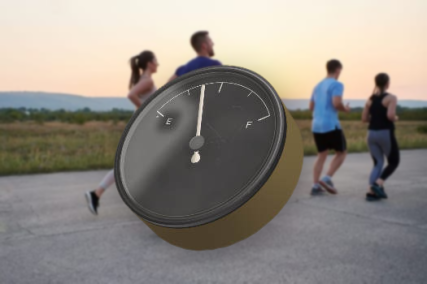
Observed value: **0.375**
